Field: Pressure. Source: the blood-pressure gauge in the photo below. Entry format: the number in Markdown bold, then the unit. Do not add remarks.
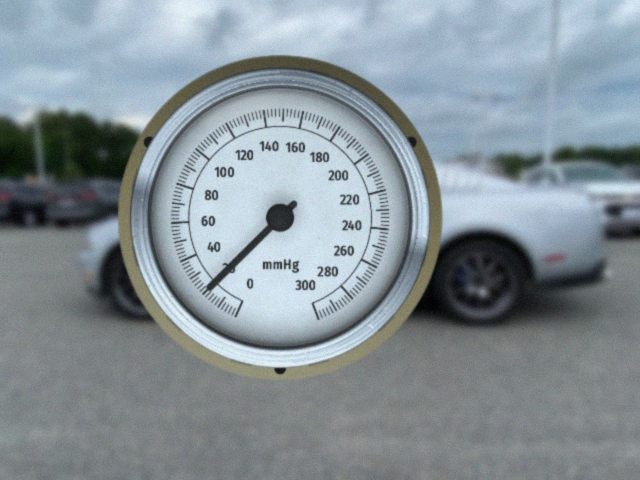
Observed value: **20** mmHg
